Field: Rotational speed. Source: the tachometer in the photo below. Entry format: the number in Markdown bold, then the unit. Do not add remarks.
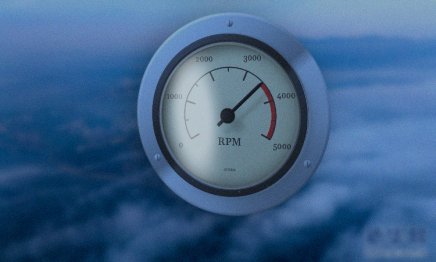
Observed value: **3500** rpm
